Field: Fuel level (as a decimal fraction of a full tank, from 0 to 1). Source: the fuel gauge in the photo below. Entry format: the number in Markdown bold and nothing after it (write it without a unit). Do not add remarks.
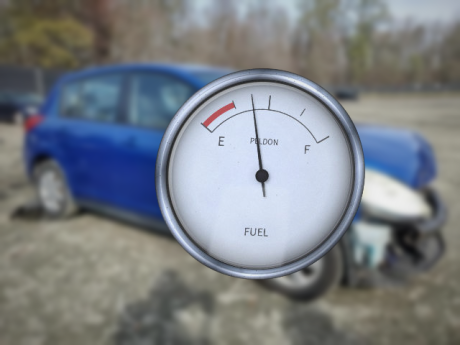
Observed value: **0.375**
